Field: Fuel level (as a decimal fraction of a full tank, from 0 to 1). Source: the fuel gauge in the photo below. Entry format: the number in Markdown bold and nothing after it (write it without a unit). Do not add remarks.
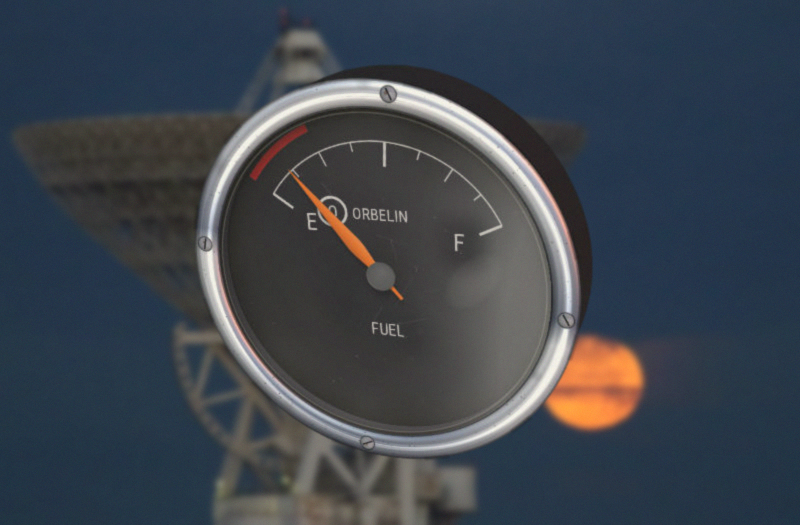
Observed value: **0.125**
